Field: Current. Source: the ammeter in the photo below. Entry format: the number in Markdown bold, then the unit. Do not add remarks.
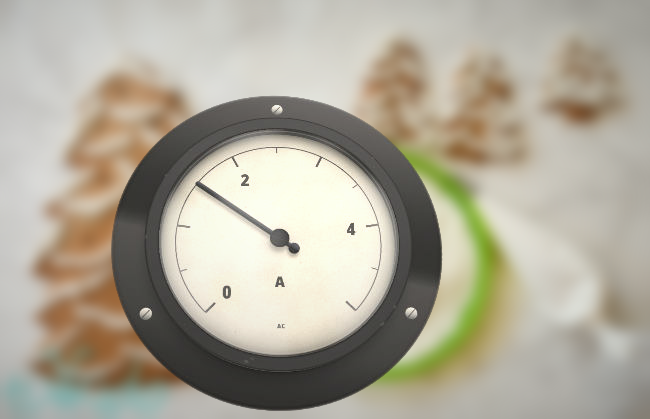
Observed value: **1.5** A
